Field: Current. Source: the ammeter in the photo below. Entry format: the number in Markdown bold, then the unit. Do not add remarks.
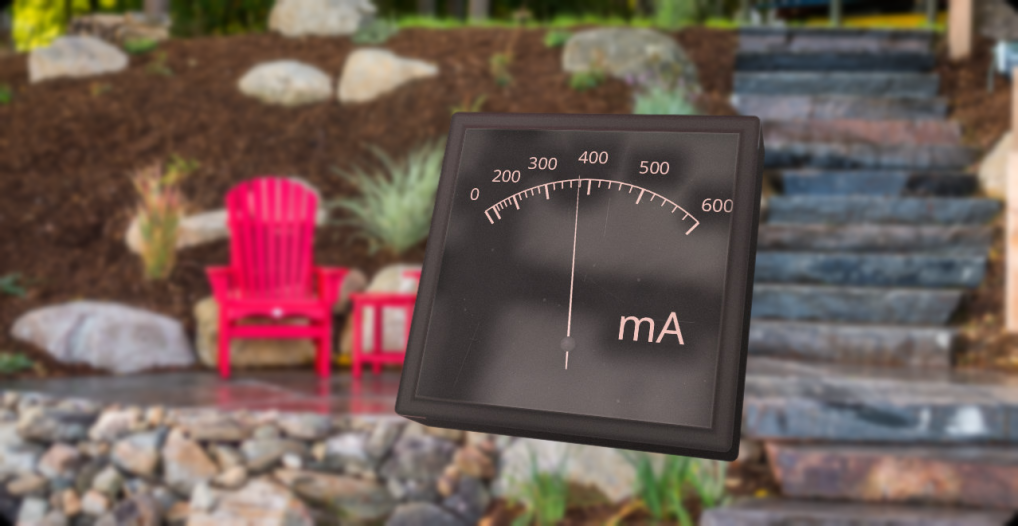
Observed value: **380** mA
